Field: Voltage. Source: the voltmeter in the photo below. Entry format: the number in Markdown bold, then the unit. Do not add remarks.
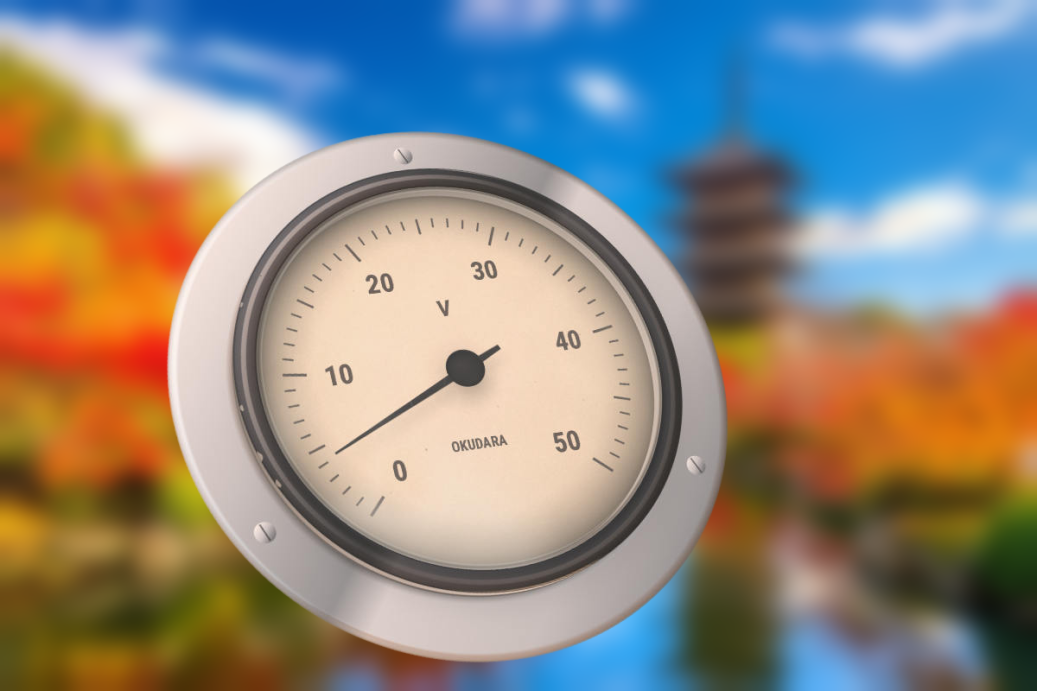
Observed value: **4** V
